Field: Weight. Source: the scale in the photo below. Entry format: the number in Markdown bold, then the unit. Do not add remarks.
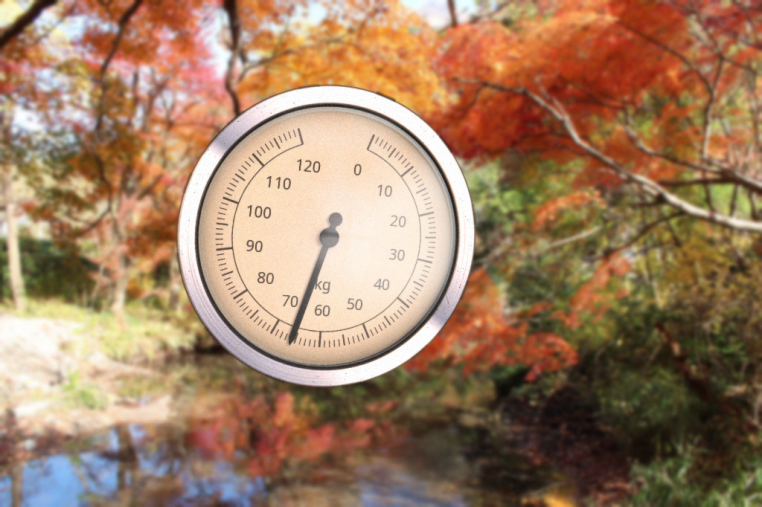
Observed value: **66** kg
